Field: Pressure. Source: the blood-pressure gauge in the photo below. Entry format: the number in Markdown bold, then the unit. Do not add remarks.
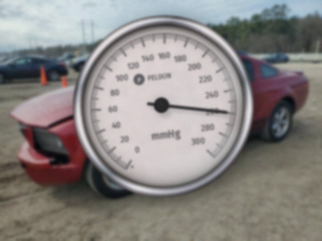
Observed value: **260** mmHg
